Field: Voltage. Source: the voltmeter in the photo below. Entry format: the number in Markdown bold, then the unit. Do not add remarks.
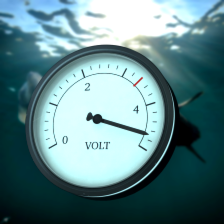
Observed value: **4.7** V
